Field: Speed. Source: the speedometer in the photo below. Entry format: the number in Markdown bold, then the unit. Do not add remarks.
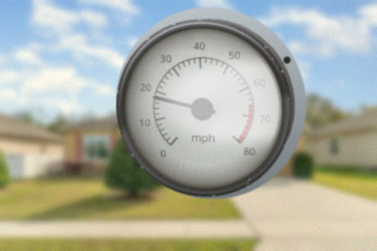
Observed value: **18** mph
